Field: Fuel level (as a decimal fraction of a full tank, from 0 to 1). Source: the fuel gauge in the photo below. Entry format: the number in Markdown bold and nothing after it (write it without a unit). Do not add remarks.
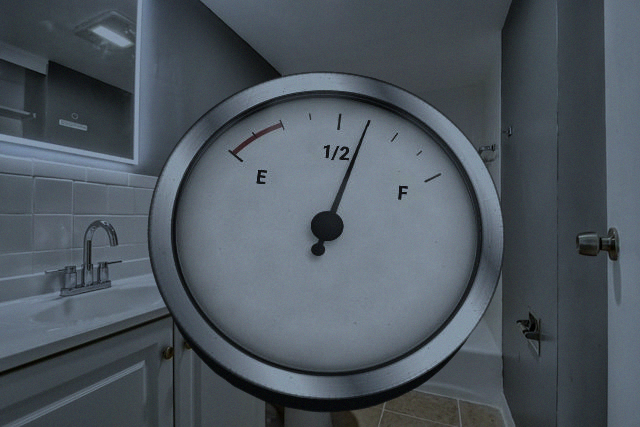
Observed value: **0.625**
